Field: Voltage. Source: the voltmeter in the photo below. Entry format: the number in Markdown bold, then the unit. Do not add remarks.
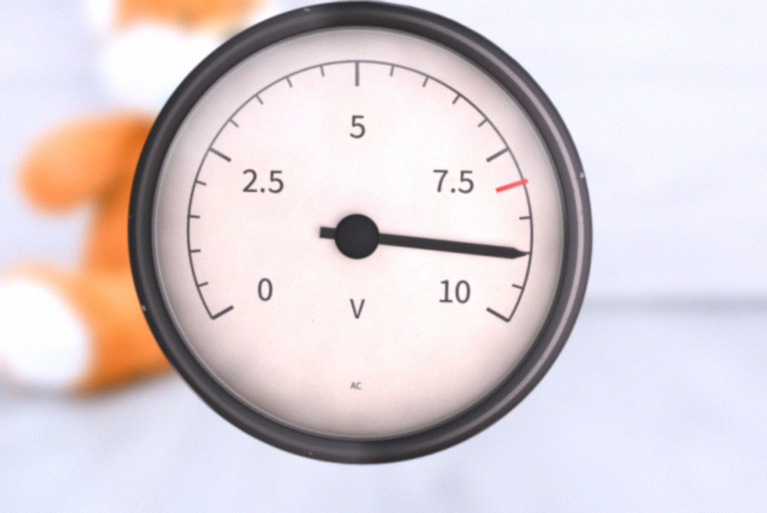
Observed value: **9** V
